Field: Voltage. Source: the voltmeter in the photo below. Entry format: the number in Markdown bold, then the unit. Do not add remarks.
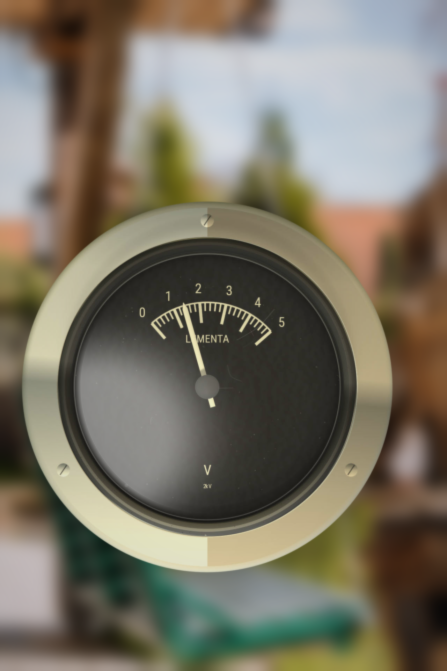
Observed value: **1.4** V
